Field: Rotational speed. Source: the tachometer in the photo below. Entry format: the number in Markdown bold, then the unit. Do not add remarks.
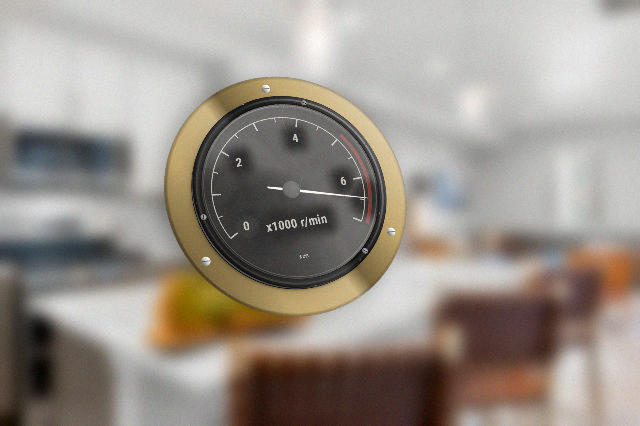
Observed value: **6500** rpm
